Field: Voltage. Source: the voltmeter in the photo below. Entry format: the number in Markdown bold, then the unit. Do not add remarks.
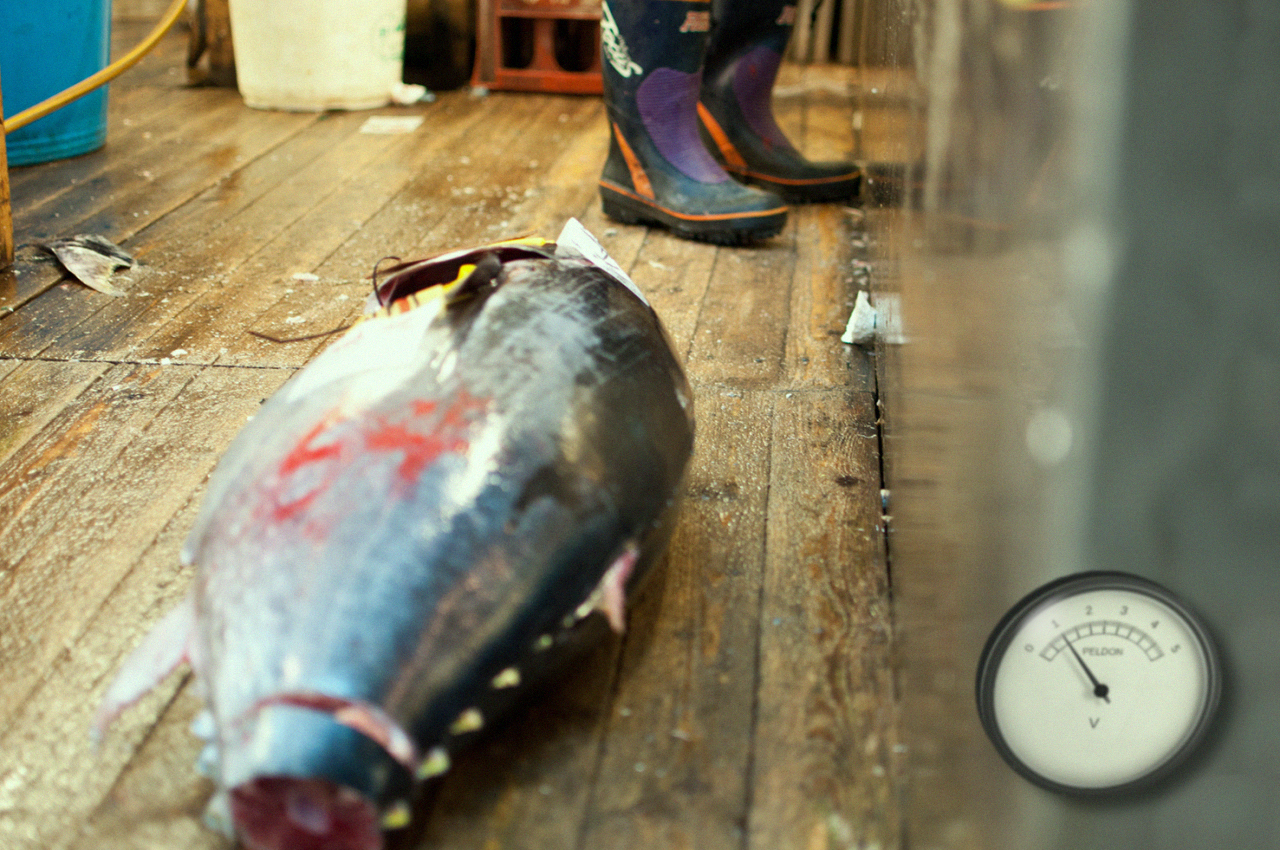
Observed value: **1** V
